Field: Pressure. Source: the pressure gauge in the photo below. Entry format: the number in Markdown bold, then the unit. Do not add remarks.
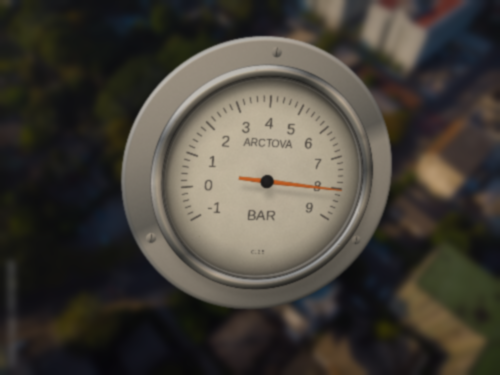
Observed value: **8** bar
